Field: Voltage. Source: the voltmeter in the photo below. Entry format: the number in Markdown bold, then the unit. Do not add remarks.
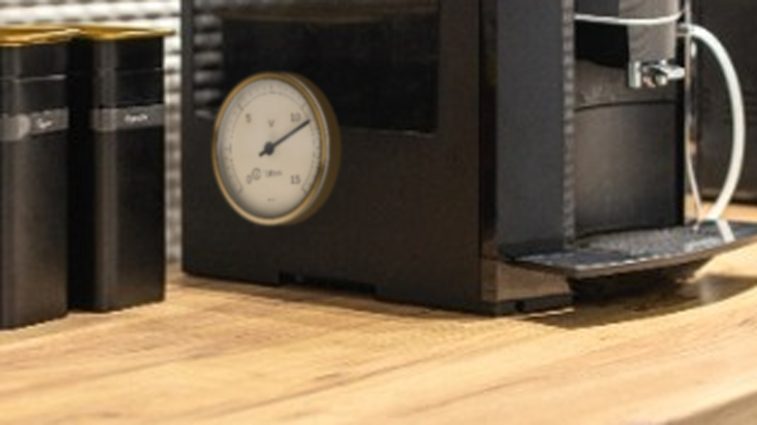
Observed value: **11** V
